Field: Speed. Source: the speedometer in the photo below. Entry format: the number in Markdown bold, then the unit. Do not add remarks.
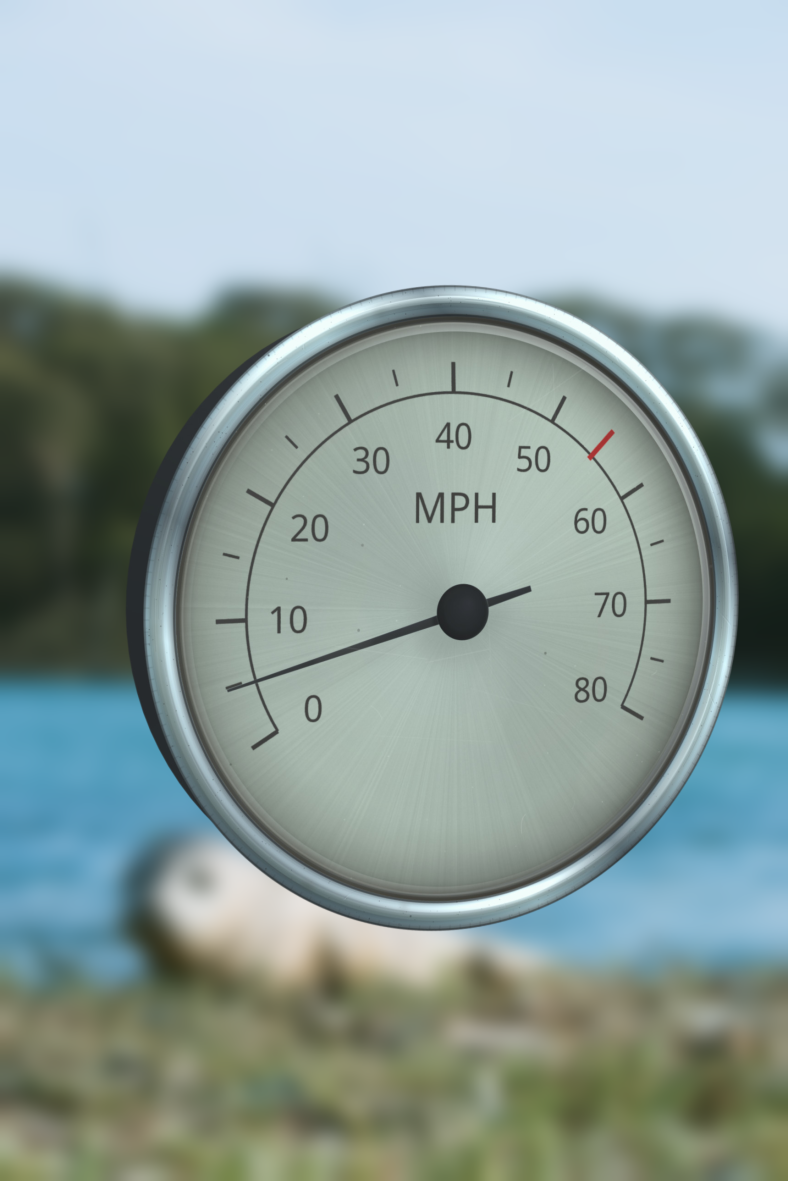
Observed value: **5** mph
